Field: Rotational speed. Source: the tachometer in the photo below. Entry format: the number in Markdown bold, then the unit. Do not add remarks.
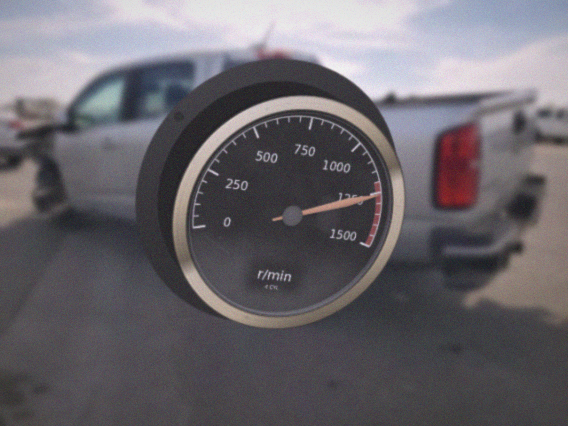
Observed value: **1250** rpm
